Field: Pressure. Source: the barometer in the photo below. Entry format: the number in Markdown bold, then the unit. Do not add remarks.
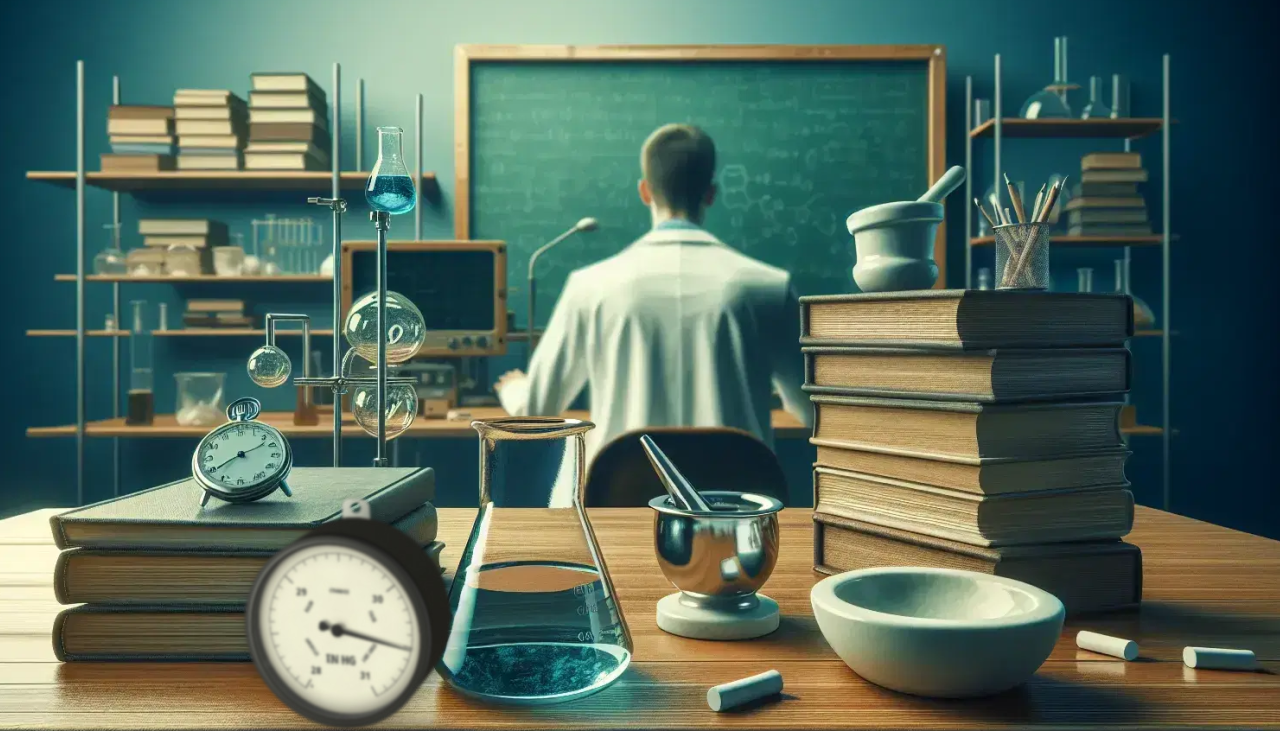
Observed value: **30.5** inHg
